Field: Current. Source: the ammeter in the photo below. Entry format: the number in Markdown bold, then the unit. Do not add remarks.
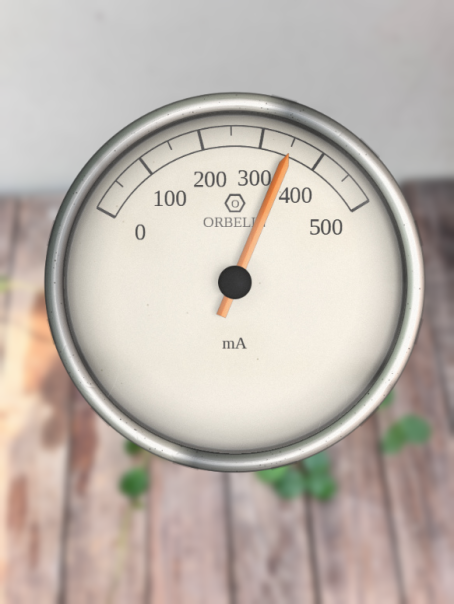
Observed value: **350** mA
